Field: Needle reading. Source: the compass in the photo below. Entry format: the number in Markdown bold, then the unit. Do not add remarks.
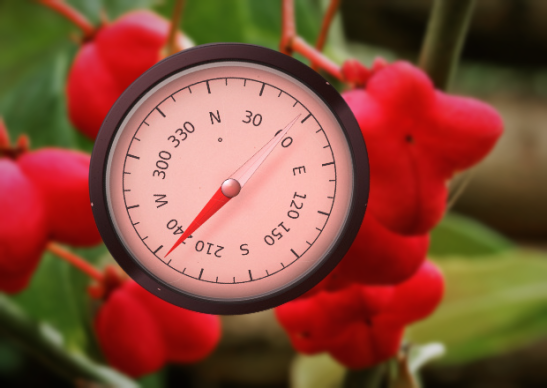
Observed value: **235** °
